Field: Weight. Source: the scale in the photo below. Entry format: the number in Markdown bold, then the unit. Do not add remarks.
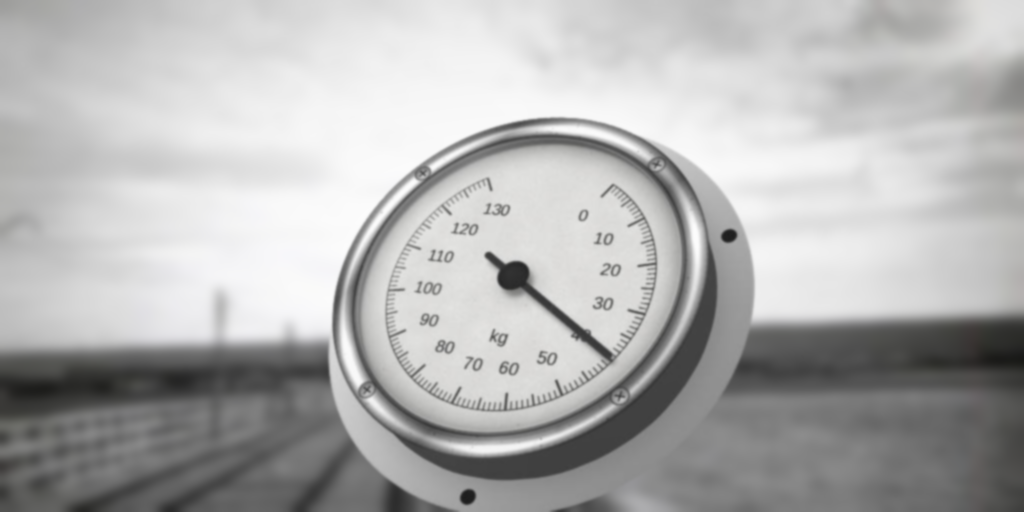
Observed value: **40** kg
